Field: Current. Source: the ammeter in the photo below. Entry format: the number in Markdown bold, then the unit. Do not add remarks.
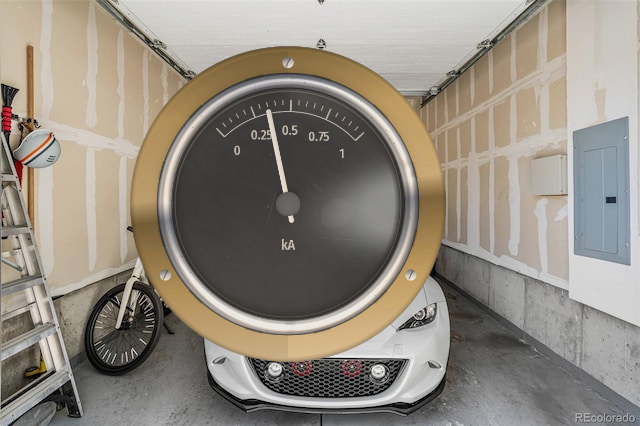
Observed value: **0.35** kA
